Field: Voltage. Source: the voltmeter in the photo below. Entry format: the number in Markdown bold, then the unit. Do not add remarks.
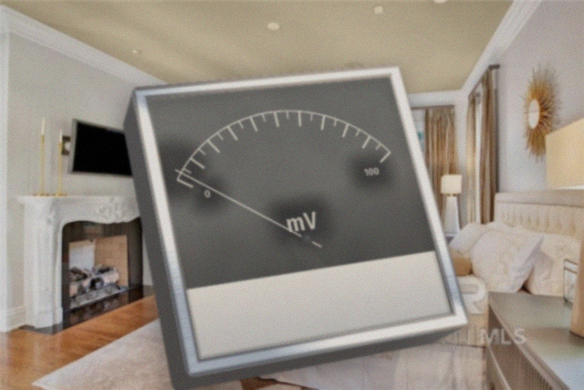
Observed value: **2.5** mV
